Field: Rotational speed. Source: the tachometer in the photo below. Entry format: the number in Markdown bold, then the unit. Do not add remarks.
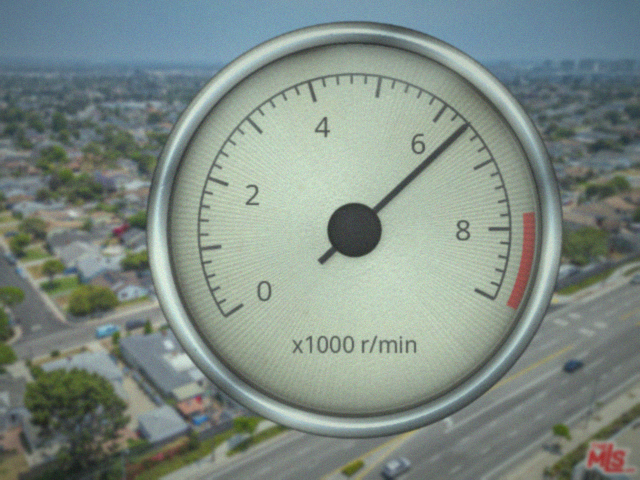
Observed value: **6400** rpm
